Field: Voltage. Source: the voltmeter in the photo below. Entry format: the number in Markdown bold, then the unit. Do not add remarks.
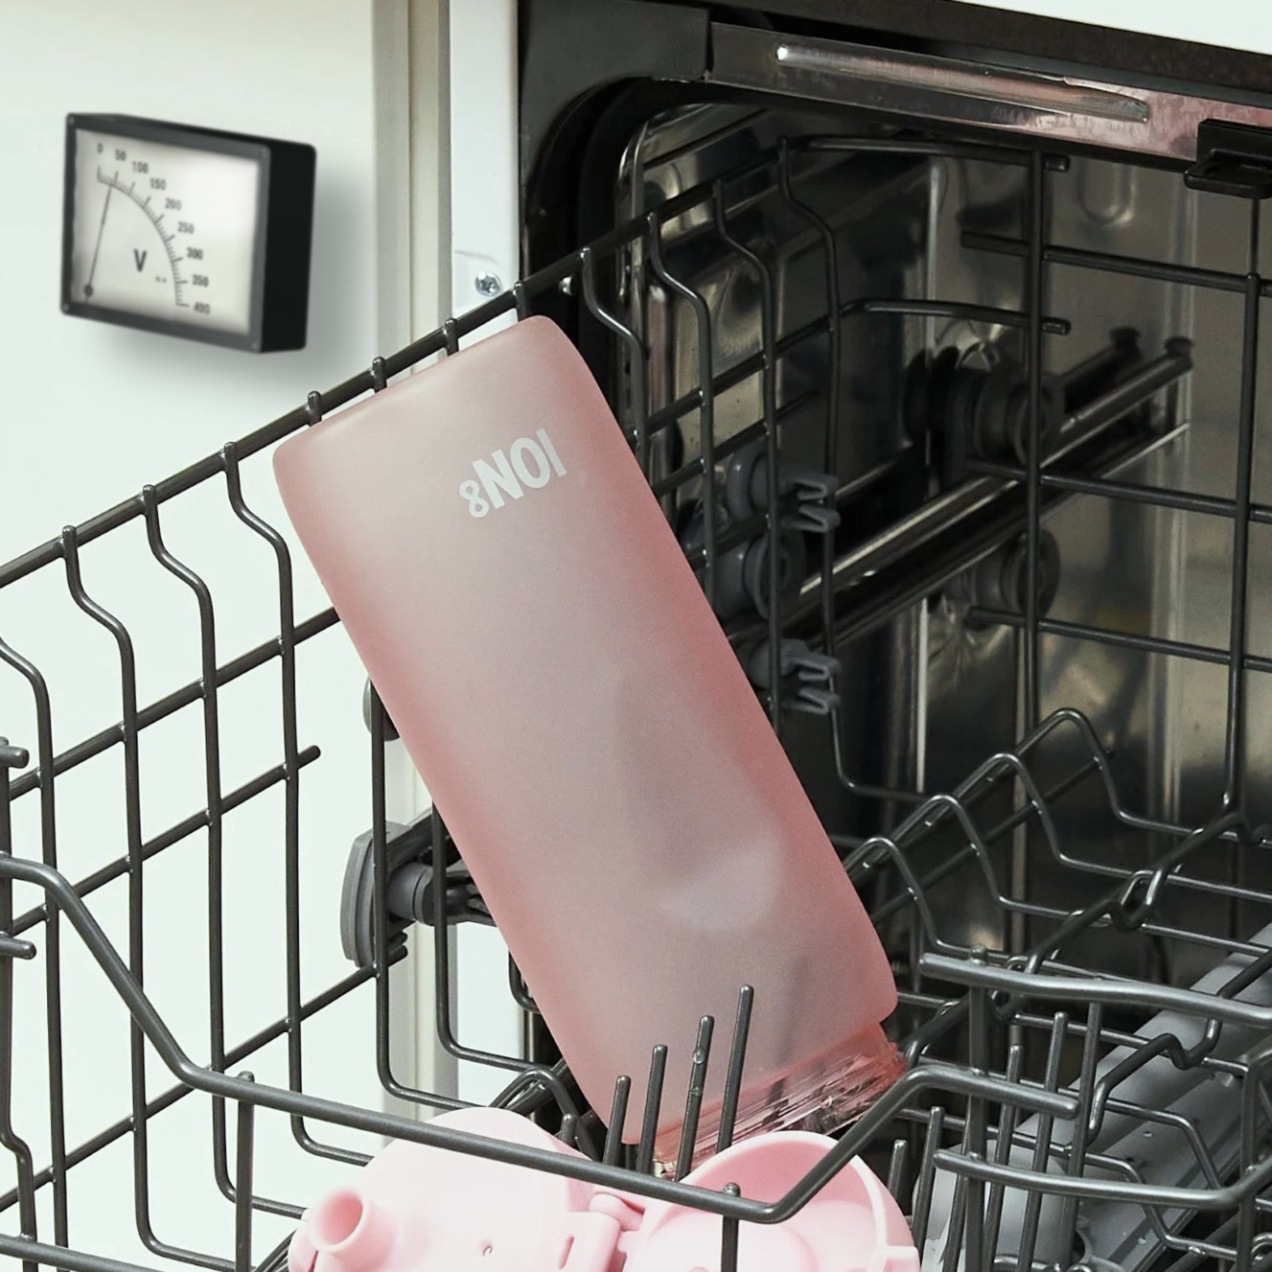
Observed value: **50** V
